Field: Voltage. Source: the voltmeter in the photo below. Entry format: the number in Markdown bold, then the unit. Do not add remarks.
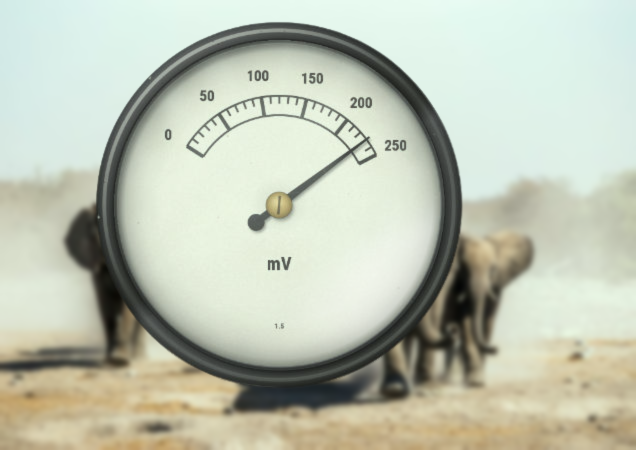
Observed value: **230** mV
